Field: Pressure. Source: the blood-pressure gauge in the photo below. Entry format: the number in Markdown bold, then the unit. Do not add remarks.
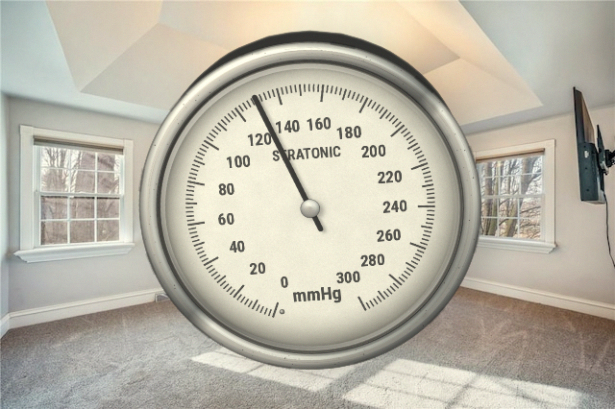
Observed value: **130** mmHg
